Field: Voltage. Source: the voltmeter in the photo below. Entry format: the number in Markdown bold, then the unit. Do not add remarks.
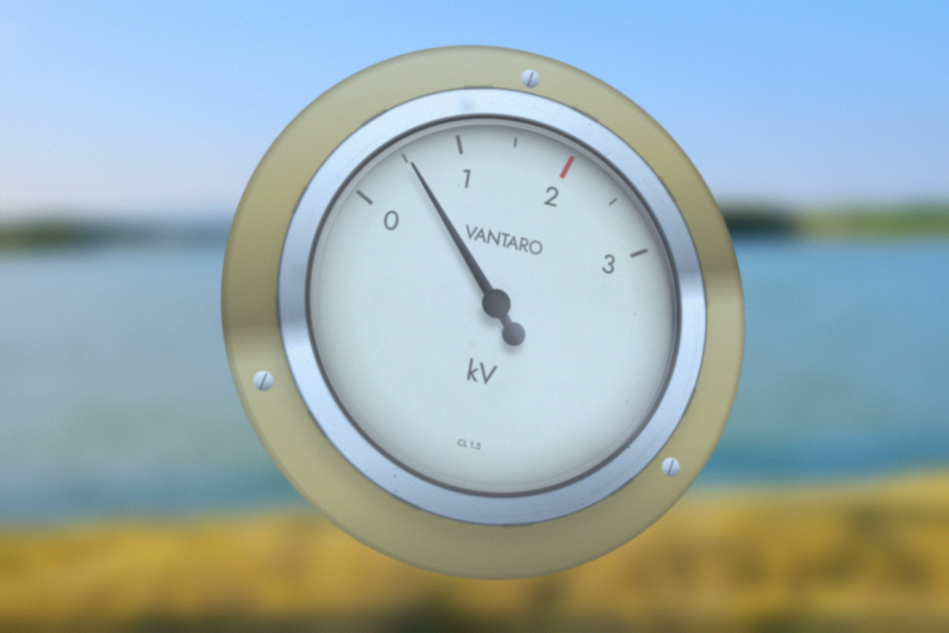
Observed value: **0.5** kV
